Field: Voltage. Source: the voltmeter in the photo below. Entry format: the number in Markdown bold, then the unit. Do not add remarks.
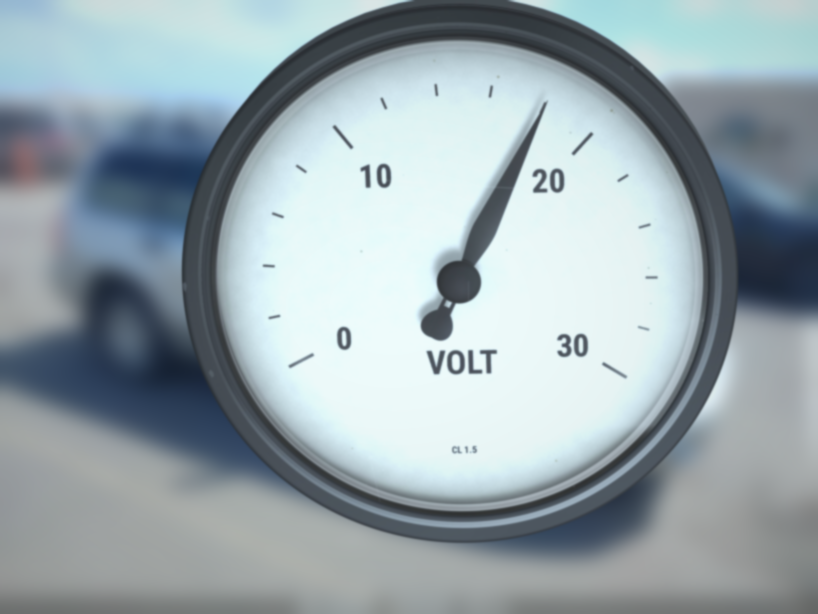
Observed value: **18** V
